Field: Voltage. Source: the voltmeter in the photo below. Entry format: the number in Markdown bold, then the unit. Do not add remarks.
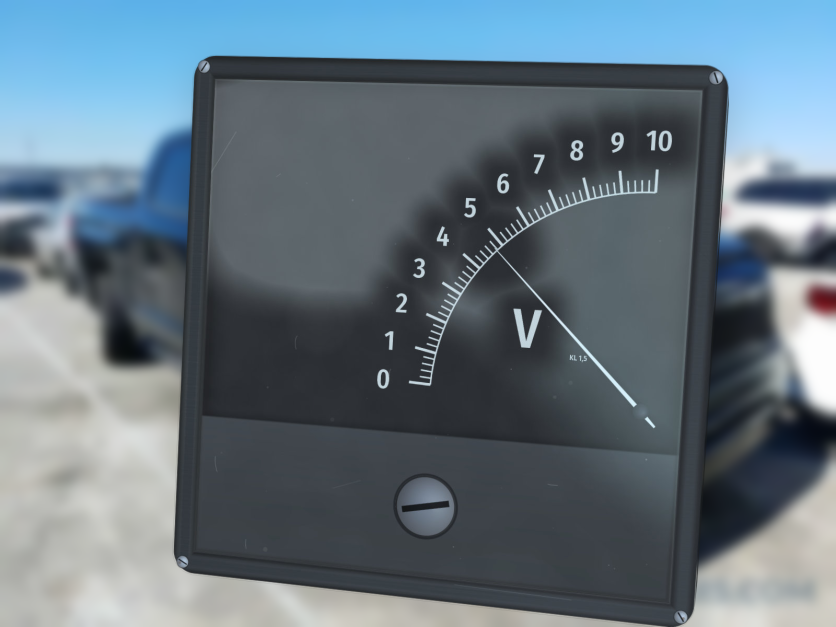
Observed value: **4.8** V
